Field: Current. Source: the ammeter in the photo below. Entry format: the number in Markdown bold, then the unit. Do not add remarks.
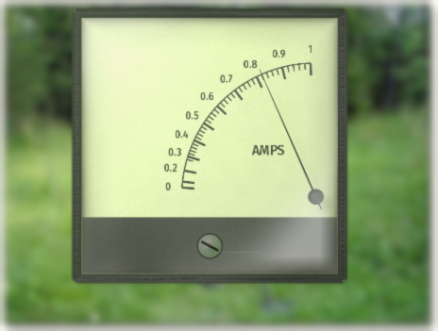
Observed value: **0.82** A
